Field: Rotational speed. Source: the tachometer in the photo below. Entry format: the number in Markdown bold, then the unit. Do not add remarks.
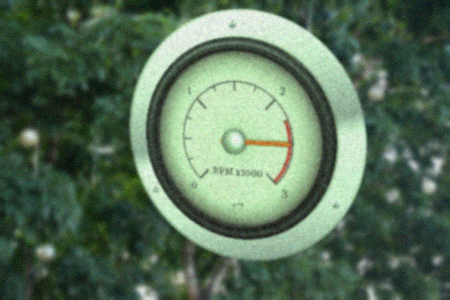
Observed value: **2500** rpm
